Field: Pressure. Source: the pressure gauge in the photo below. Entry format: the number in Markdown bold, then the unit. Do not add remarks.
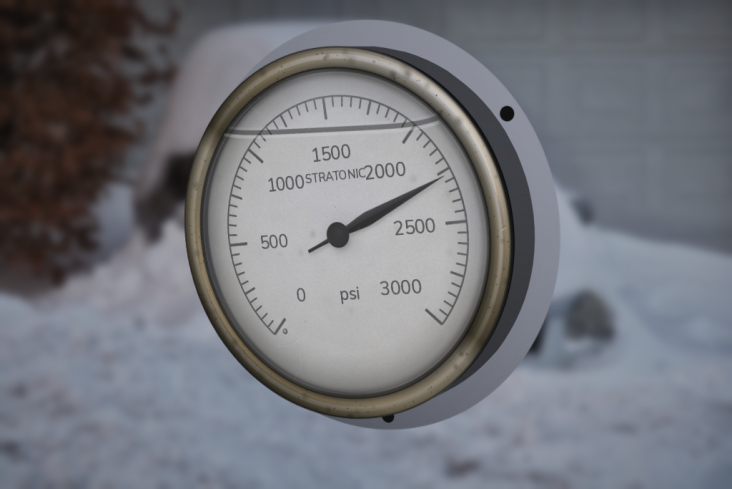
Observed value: **2275** psi
